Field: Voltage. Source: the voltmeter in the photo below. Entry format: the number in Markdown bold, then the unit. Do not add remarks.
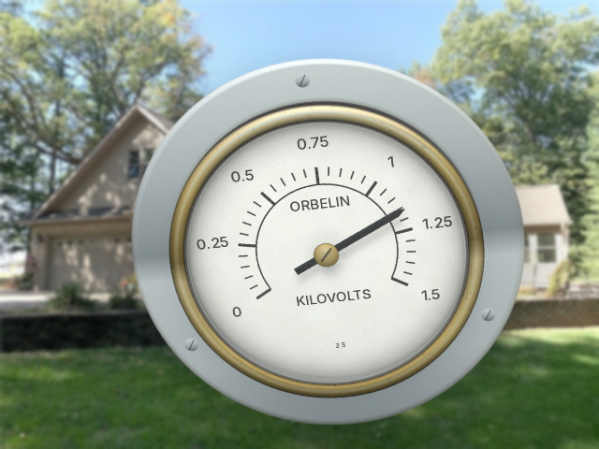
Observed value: **1.15** kV
